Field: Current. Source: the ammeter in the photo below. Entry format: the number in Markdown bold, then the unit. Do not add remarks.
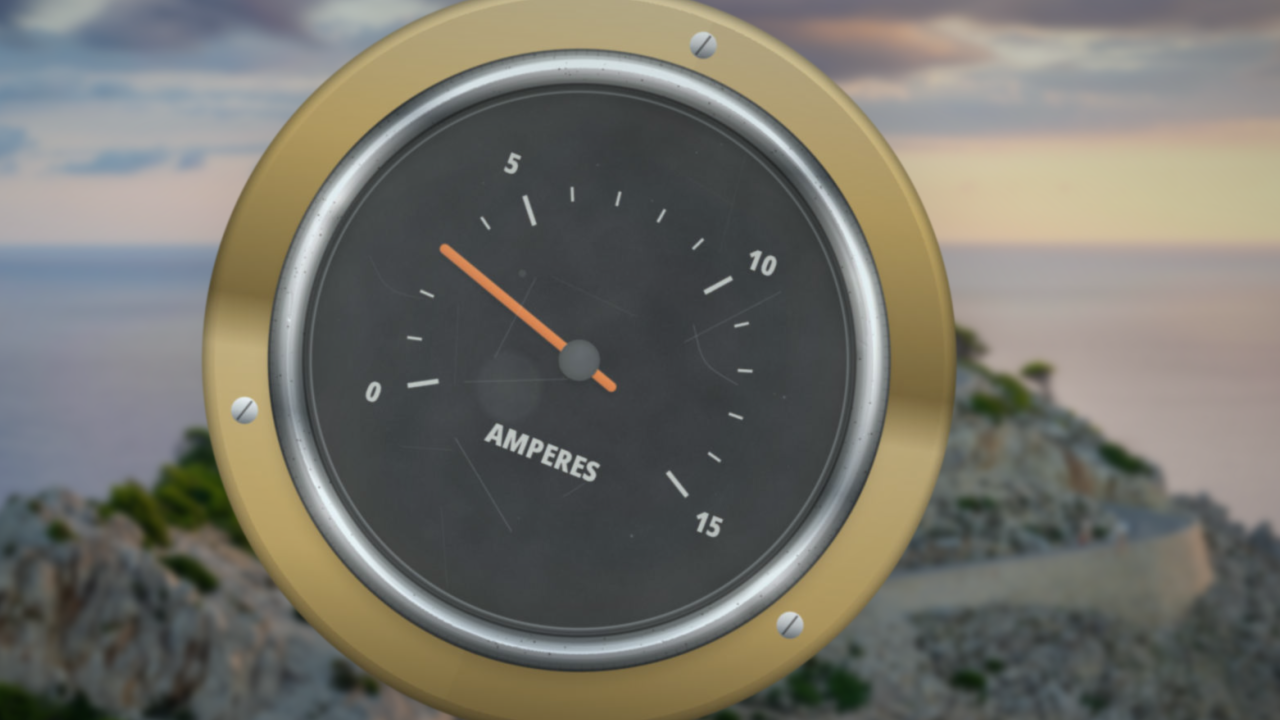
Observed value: **3** A
